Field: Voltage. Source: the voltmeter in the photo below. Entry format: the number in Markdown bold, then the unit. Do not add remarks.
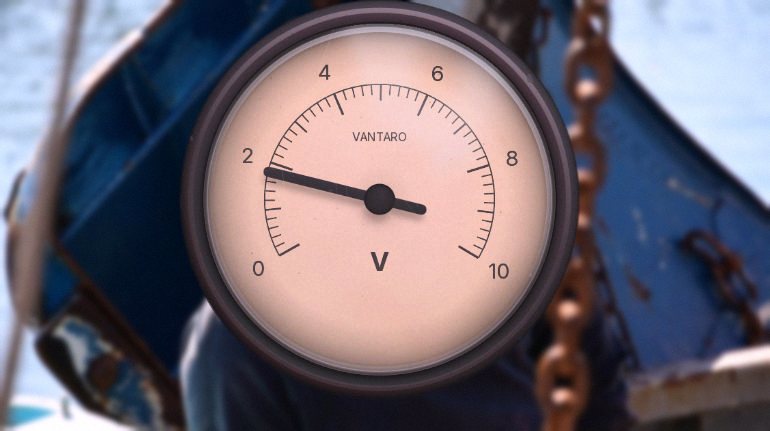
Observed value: **1.8** V
